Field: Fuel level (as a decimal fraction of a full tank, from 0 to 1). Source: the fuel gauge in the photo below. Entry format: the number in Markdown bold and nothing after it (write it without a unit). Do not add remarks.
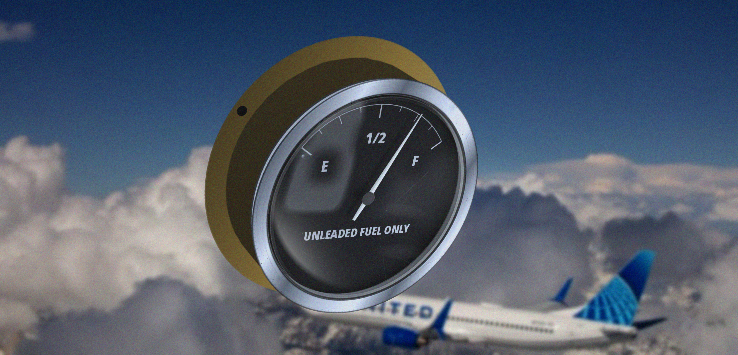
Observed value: **0.75**
